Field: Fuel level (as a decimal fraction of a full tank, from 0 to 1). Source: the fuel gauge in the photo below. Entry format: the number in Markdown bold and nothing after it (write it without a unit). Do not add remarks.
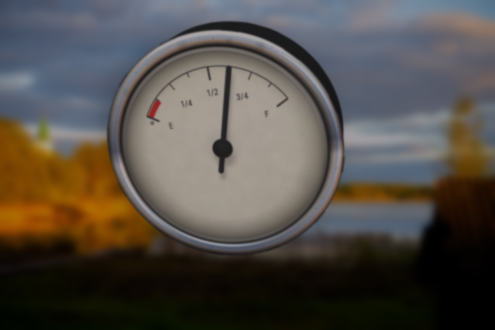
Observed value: **0.625**
